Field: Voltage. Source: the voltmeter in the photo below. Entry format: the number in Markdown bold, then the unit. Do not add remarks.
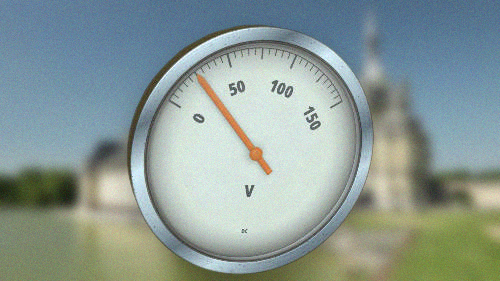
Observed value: **25** V
